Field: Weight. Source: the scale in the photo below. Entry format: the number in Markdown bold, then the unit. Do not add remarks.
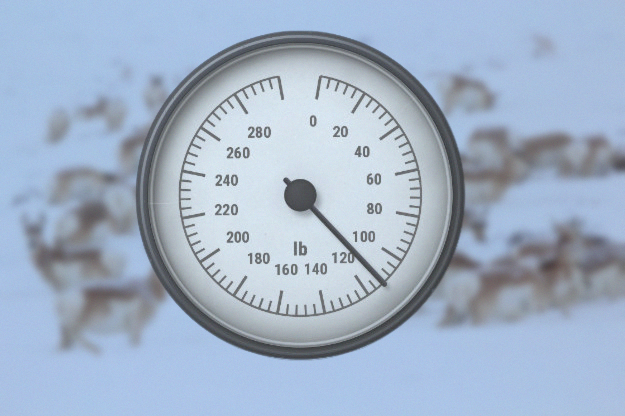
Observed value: **112** lb
